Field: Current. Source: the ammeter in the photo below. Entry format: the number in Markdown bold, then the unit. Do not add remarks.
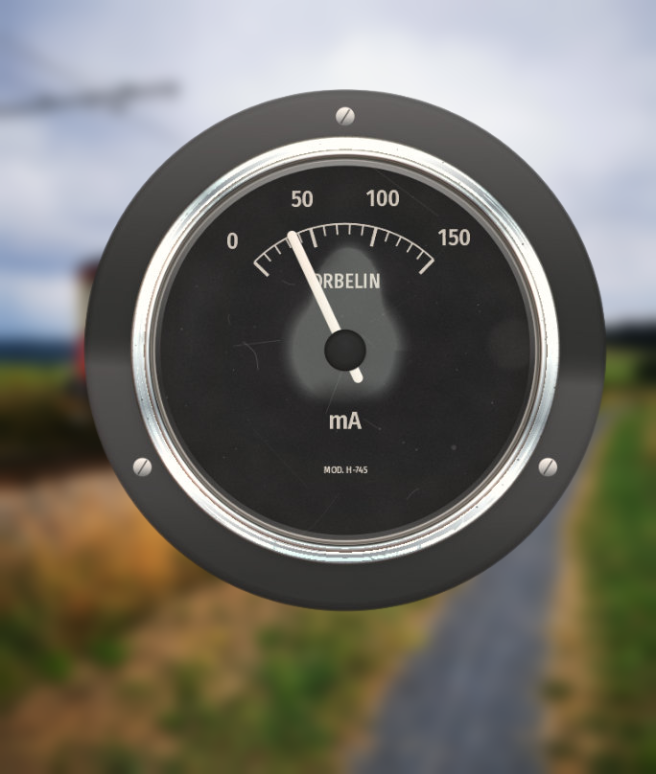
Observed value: **35** mA
